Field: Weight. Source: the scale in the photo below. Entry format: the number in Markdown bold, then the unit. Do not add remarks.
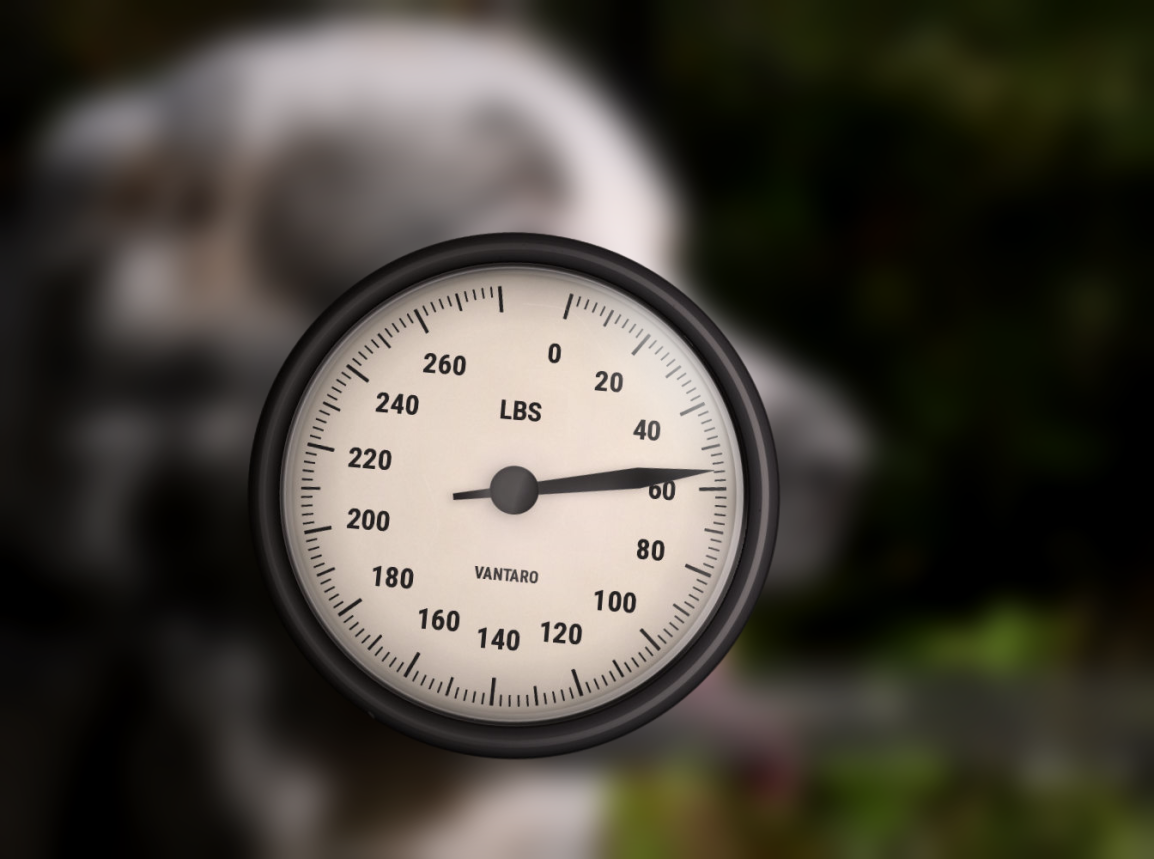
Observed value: **56** lb
